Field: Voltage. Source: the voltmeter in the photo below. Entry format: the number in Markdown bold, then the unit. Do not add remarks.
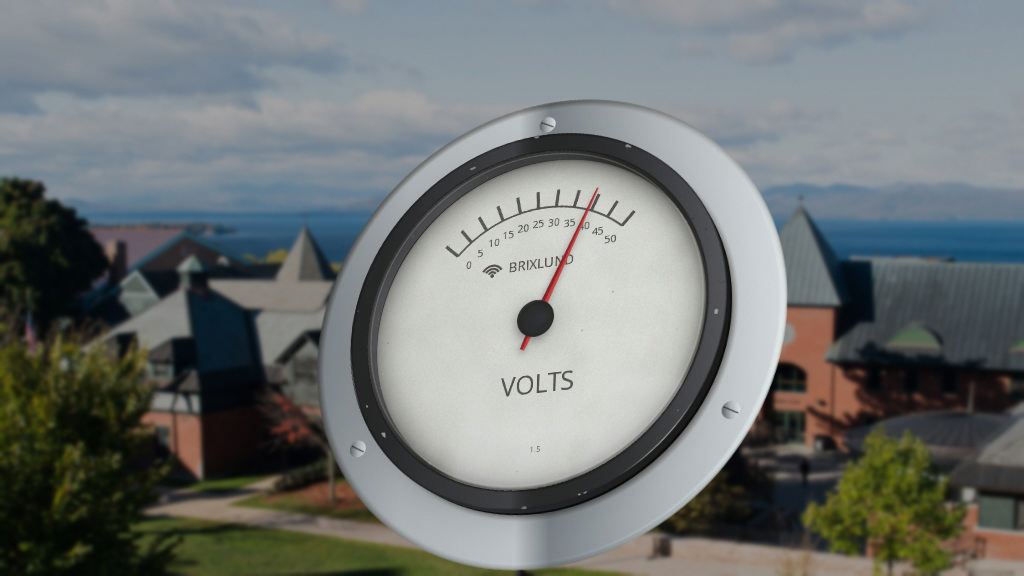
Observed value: **40** V
